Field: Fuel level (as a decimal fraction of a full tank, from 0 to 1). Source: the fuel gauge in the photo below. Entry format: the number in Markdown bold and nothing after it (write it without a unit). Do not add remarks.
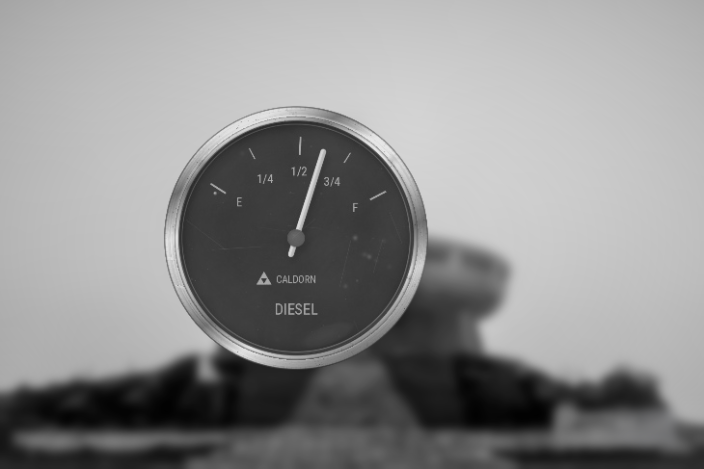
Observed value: **0.625**
